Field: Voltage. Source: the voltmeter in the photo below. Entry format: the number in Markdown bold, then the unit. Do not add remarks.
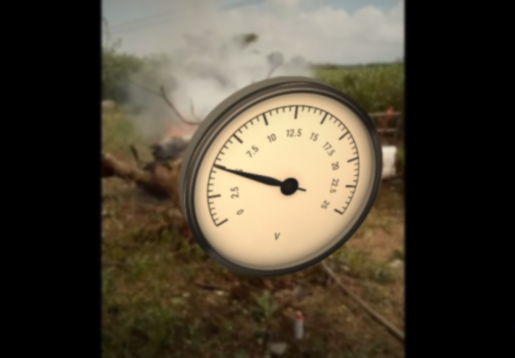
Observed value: **5** V
